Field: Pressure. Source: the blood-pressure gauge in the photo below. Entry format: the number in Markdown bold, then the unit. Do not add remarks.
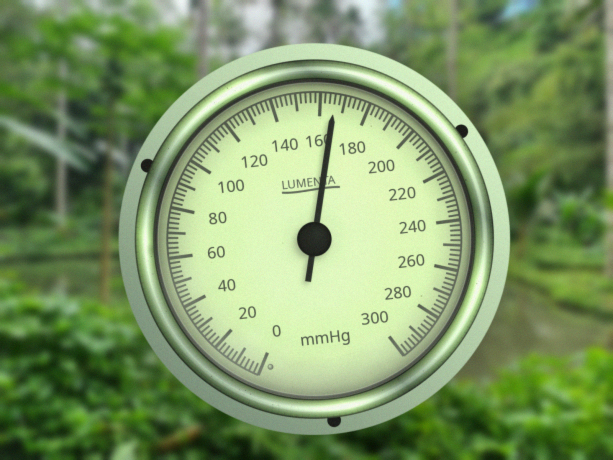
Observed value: **166** mmHg
